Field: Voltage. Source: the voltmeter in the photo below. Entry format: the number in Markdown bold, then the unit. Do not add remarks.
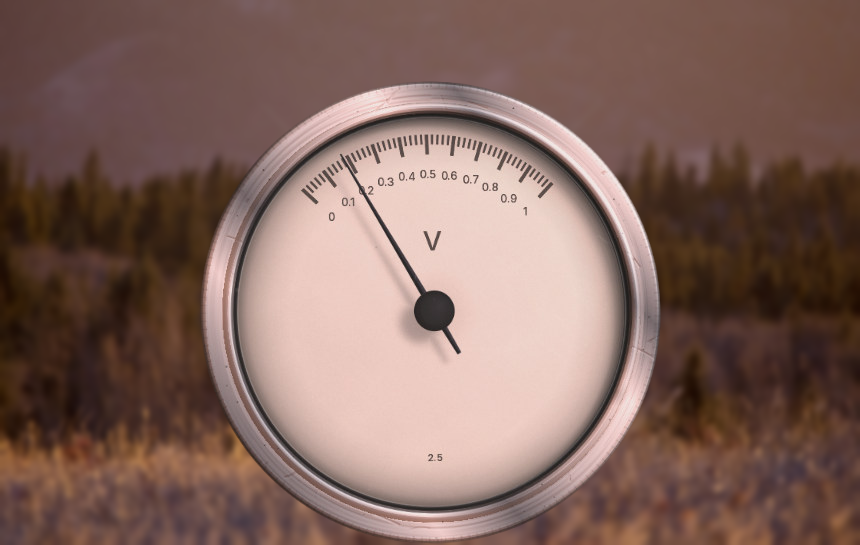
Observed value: **0.18** V
